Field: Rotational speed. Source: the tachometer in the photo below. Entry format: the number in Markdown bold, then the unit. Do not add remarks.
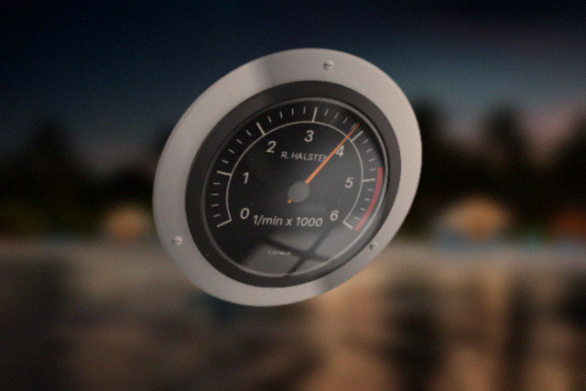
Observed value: **3800** rpm
